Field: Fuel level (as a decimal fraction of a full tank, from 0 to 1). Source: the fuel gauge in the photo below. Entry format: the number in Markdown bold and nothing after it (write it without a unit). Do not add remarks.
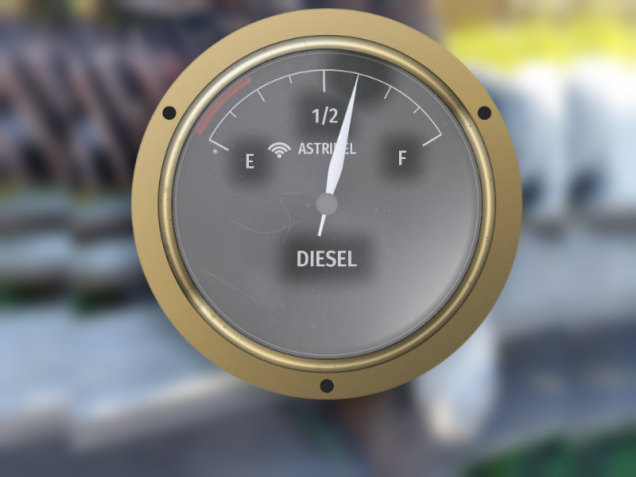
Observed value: **0.625**
